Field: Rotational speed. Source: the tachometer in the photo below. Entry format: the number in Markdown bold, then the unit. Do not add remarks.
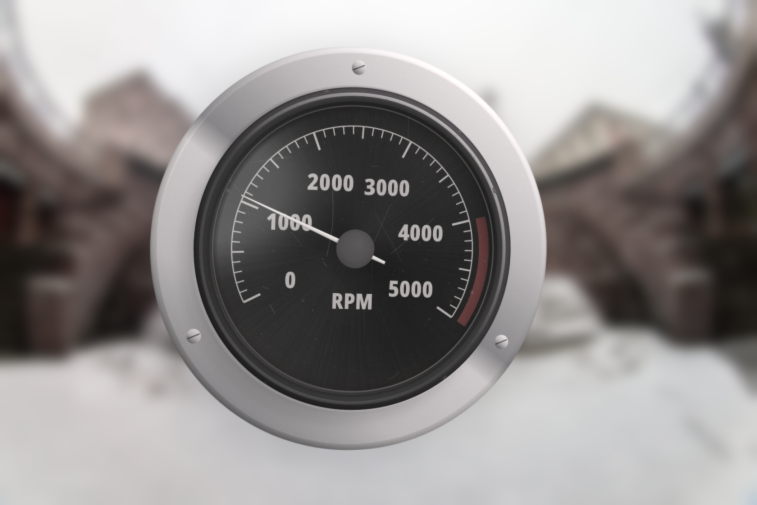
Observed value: **1050** rpm
